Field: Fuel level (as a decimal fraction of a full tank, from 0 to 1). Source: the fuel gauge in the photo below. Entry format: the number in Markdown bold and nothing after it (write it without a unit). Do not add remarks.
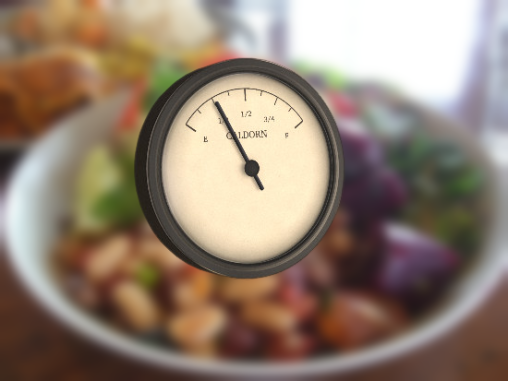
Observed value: **0.25**
